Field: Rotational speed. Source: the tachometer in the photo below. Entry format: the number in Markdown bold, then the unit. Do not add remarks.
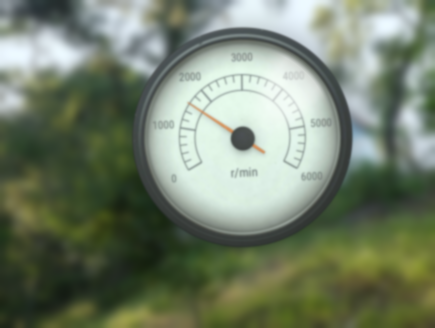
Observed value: **1600** rpm
